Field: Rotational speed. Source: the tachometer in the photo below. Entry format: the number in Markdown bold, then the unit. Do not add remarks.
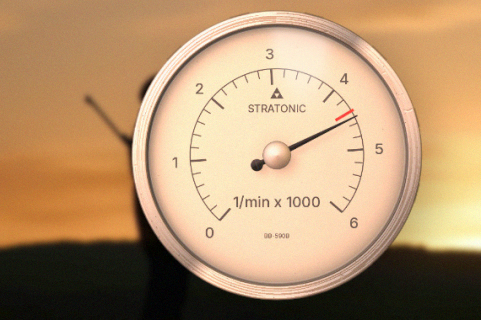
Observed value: **4500** rpm
